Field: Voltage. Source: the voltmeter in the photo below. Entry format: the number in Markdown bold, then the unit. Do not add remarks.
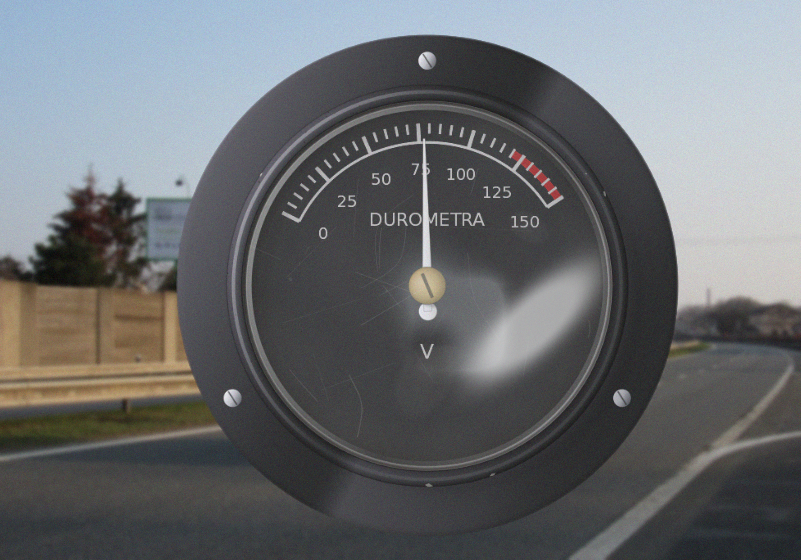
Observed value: **77.5** V
